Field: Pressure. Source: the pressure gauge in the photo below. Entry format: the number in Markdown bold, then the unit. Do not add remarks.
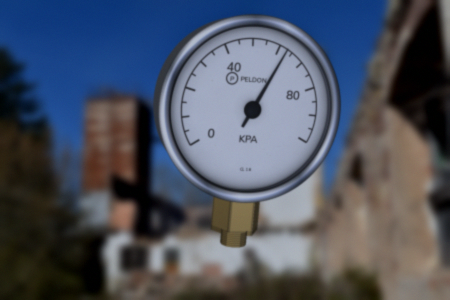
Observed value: **62.5** kPa
